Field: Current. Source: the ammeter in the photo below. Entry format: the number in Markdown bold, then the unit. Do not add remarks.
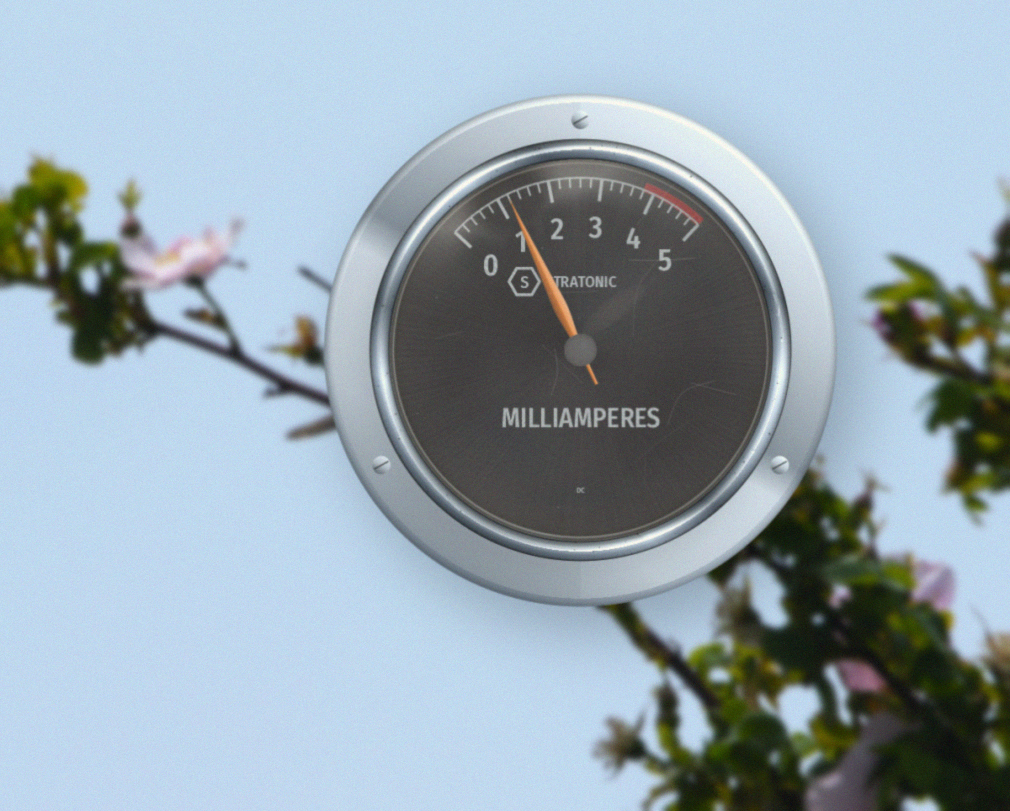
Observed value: **1.2** mA
